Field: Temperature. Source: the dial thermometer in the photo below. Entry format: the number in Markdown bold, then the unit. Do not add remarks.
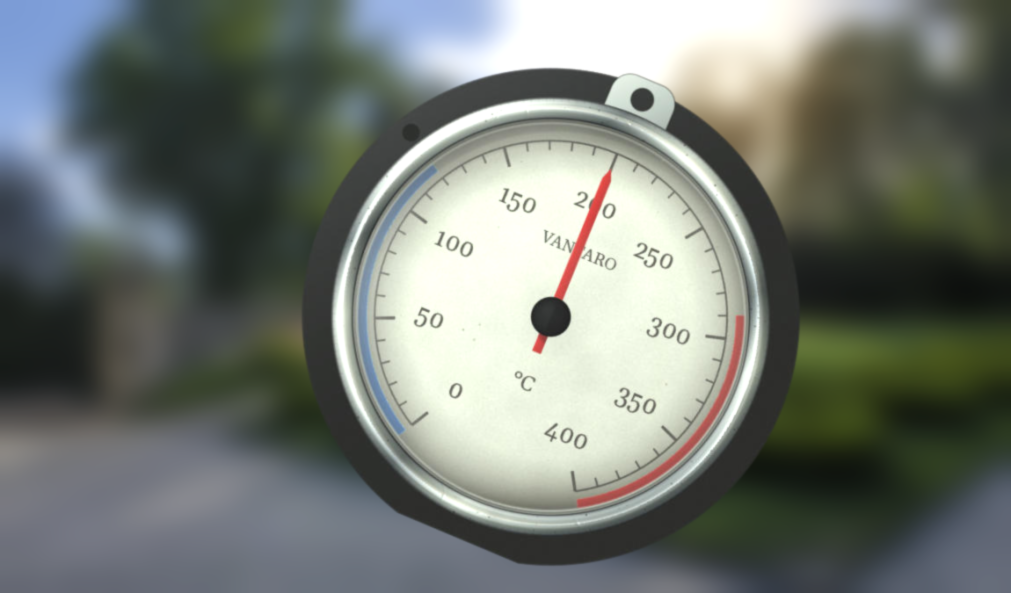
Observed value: **200** °C
